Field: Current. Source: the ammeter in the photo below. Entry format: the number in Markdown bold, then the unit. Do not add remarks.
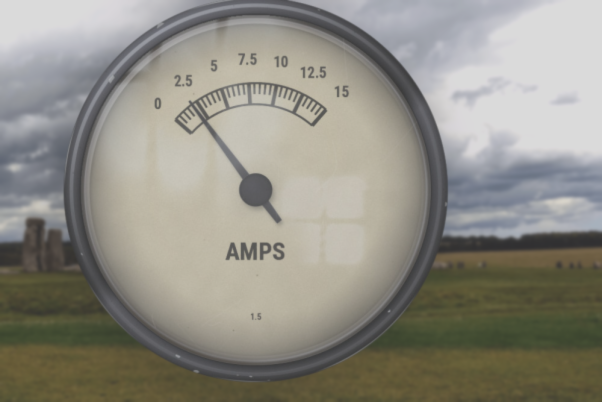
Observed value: **2** A
